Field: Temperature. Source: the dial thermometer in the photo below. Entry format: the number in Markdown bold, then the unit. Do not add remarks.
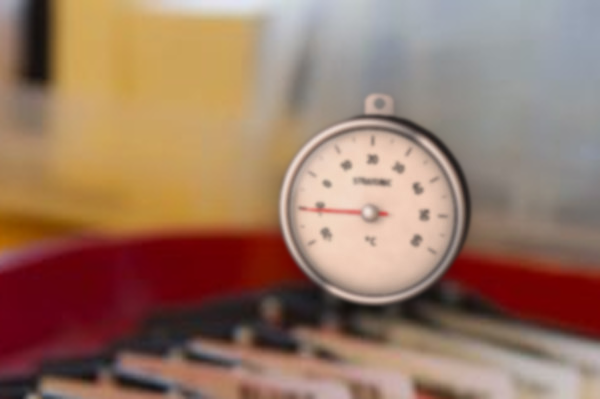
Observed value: **-10** °C
